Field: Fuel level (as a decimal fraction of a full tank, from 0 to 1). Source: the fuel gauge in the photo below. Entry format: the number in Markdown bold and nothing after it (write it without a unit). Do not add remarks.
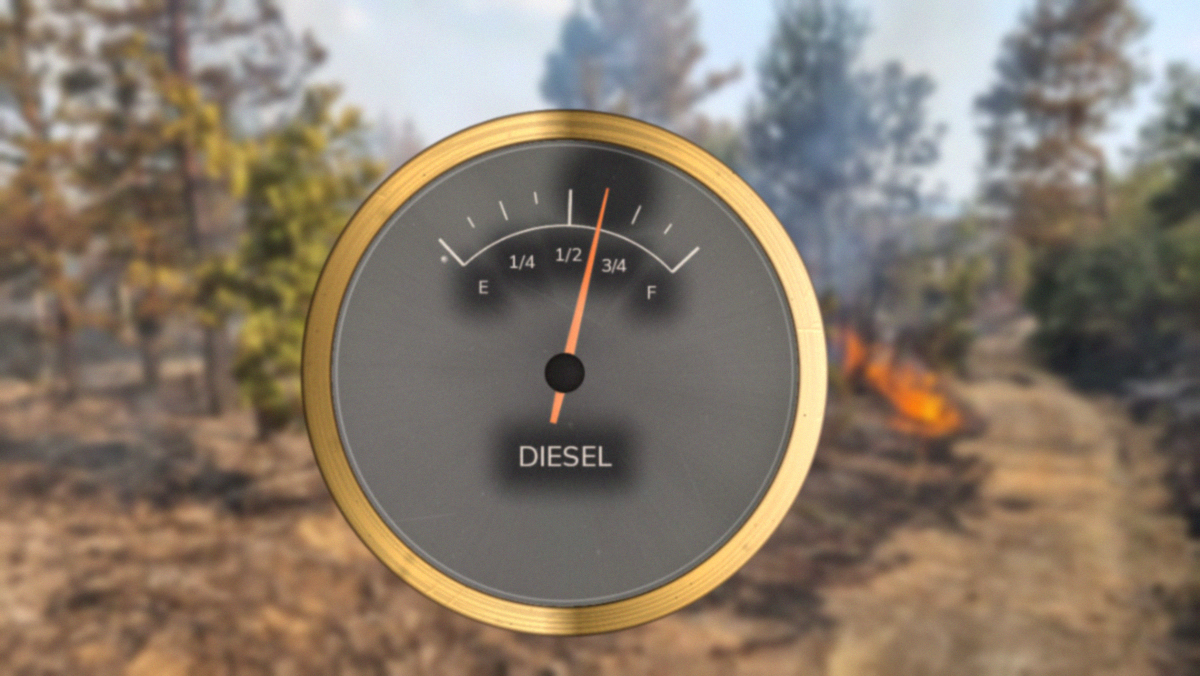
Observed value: **0.625**
